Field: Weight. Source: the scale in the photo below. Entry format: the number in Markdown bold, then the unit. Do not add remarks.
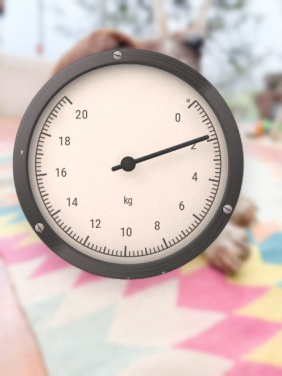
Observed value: **1.8** kg
